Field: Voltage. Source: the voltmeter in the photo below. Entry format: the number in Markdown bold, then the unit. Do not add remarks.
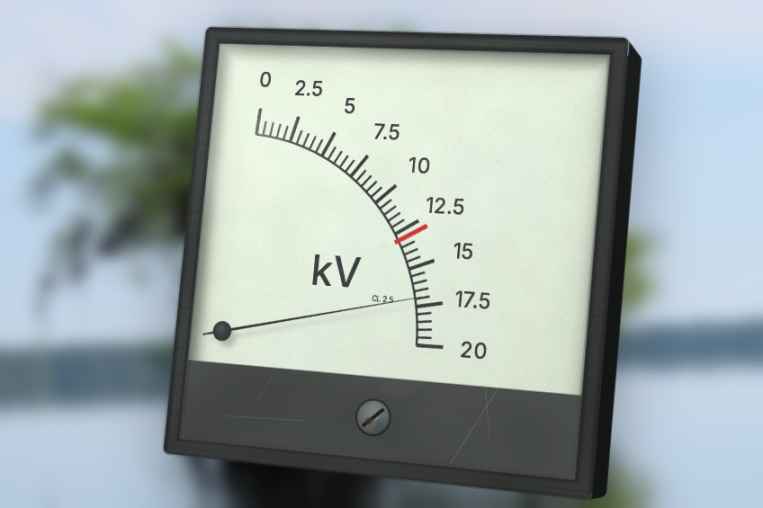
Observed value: **17** kV
